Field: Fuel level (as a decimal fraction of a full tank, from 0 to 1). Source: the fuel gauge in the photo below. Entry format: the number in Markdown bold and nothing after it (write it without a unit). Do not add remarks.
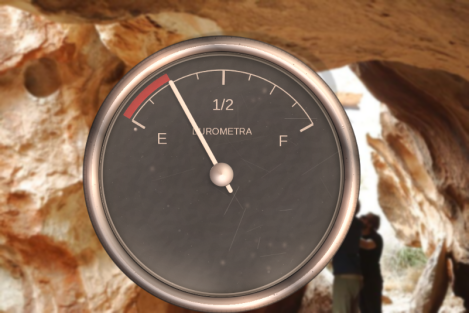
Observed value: **0.25**
